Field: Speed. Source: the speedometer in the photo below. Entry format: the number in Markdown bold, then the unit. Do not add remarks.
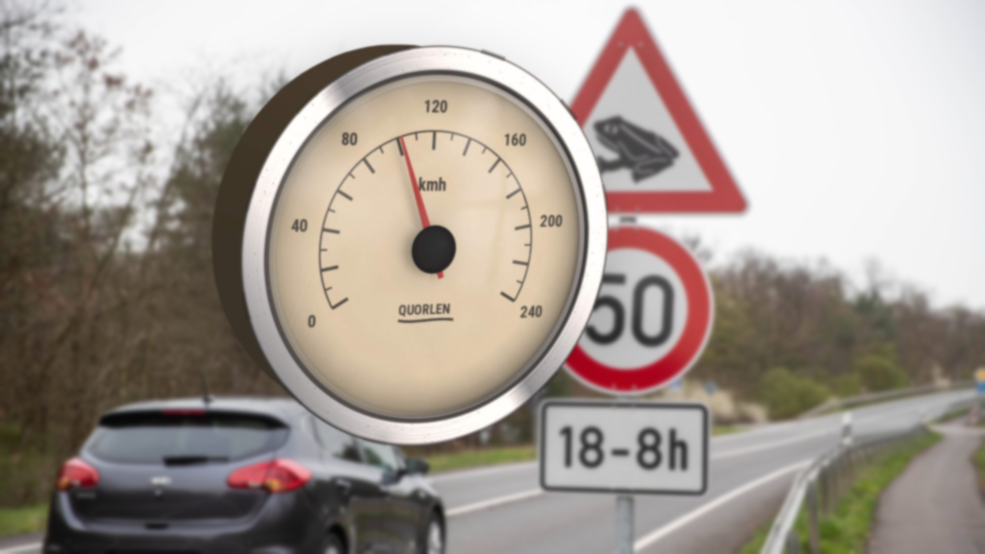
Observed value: **100** km/h
